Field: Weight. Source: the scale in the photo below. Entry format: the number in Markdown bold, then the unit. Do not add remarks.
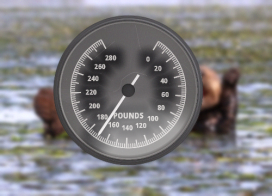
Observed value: **170** lb
